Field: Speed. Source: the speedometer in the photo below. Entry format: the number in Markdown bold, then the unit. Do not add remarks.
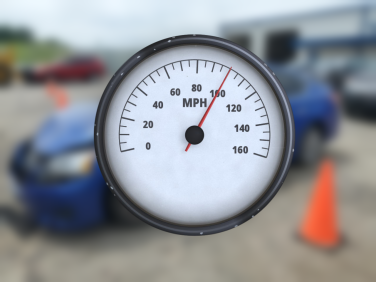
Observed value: **100** mph
